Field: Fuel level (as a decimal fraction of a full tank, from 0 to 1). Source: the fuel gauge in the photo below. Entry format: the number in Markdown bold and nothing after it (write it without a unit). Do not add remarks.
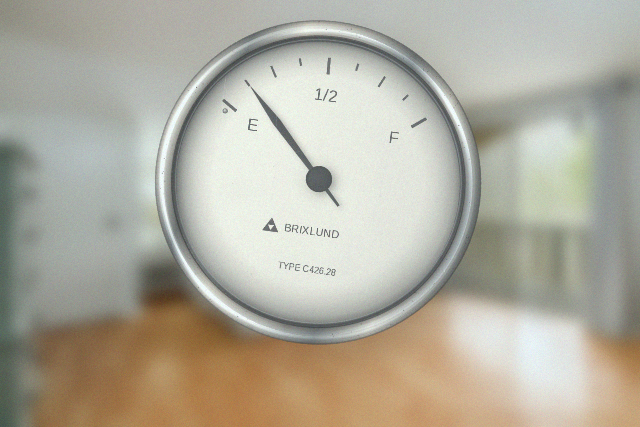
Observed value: **0.125**
